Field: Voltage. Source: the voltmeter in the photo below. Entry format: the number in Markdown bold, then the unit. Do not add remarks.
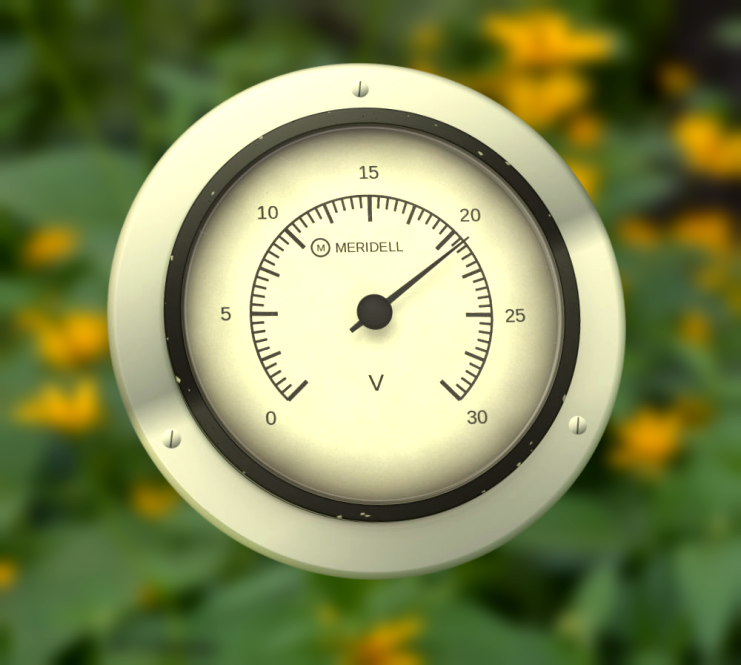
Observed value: **20.75** V
